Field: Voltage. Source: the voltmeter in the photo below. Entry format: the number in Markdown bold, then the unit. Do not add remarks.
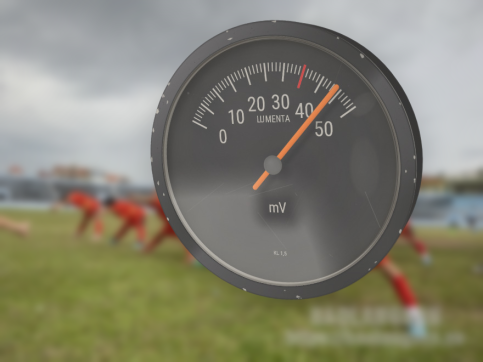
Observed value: **44** mV
